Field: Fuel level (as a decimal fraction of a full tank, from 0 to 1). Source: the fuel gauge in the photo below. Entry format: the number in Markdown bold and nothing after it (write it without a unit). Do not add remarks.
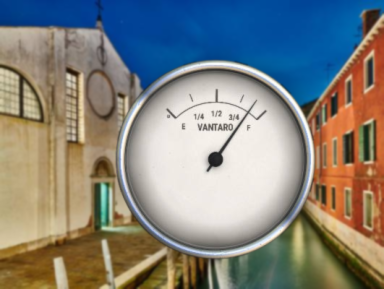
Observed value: **0.875**
